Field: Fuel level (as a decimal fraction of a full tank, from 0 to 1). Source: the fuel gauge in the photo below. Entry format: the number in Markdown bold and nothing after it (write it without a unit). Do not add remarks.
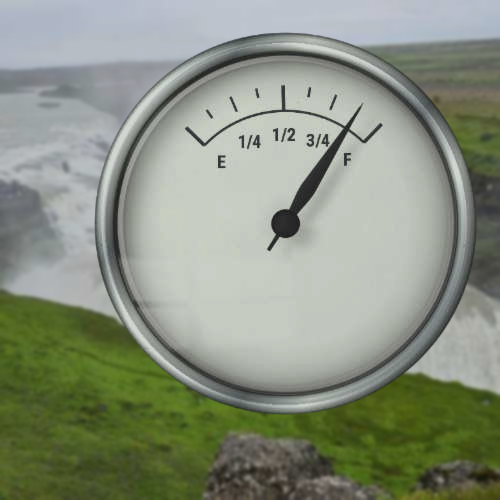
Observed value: **0.875**
